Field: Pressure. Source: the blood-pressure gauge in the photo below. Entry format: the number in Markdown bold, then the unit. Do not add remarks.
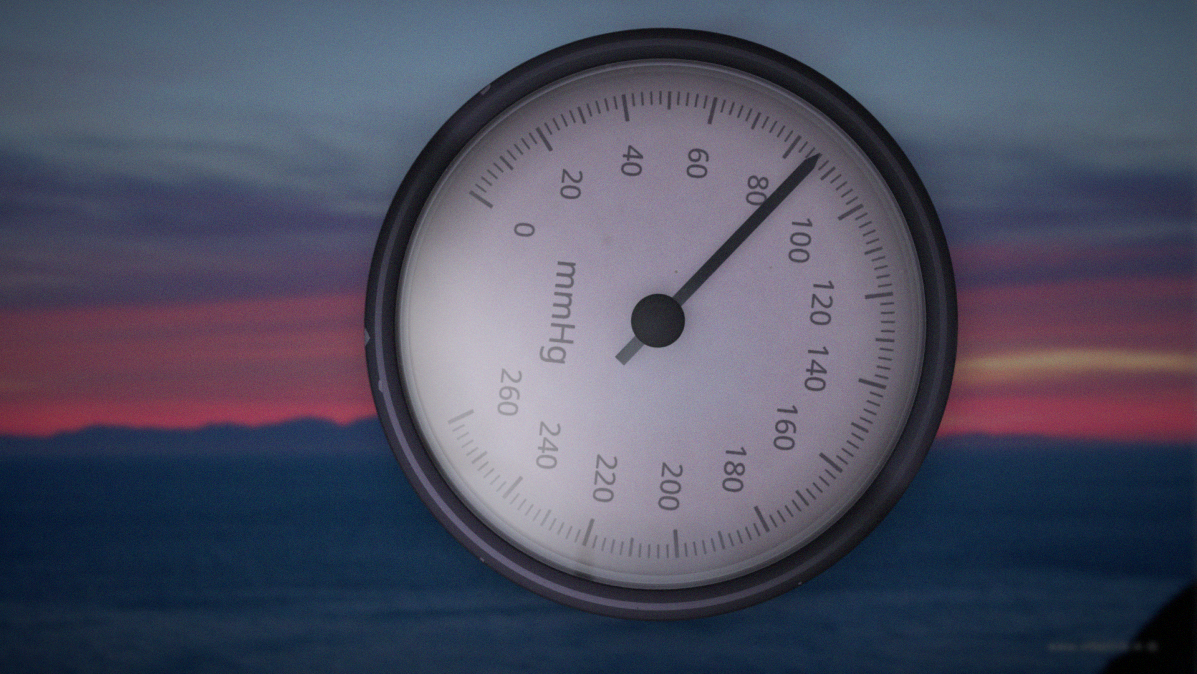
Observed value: **86** mmHg
